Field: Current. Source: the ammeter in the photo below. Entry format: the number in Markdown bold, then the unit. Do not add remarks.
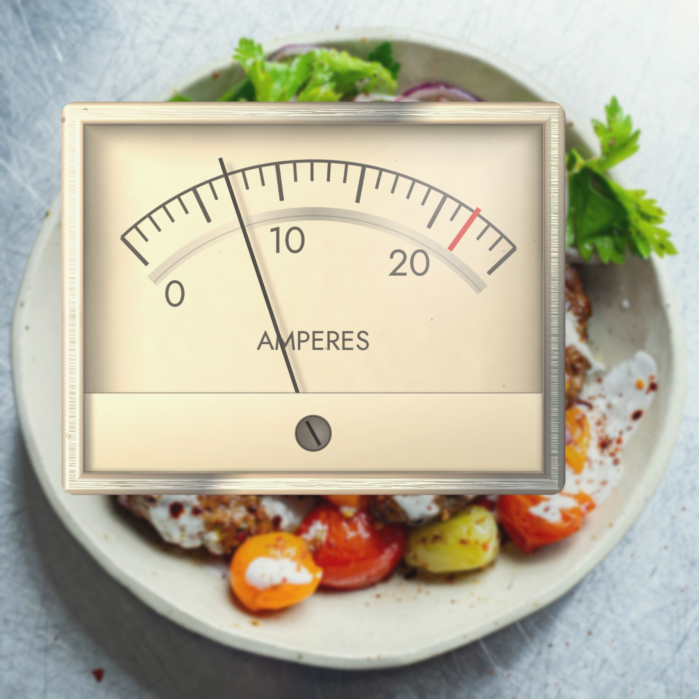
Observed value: **7** A
